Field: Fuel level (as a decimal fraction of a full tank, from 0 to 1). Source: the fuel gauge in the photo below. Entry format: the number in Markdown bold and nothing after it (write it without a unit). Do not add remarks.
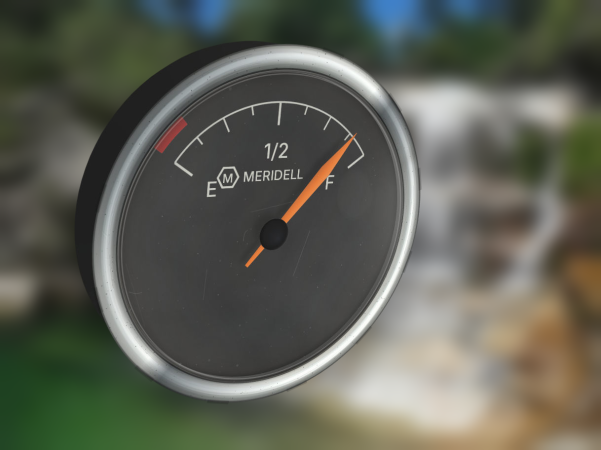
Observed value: **0.875**
